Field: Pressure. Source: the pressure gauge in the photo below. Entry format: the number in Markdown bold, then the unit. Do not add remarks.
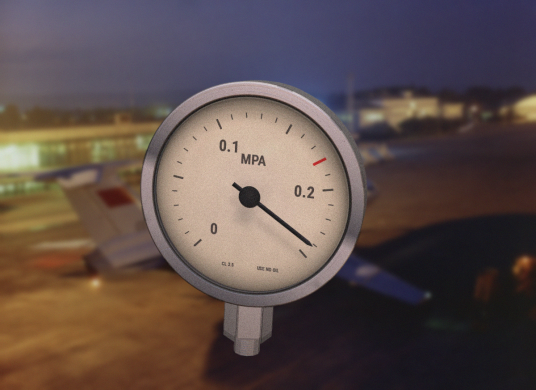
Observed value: **0.24** MPa
